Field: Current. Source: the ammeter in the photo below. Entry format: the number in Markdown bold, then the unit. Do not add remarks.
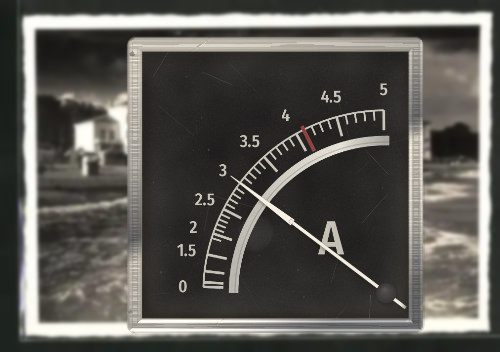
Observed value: **3** A
